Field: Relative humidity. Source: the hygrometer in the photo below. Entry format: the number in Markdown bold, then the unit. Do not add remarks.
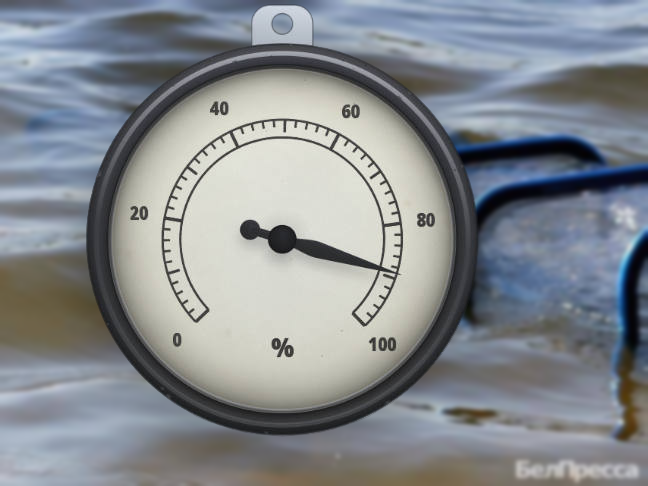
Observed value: **89** %
